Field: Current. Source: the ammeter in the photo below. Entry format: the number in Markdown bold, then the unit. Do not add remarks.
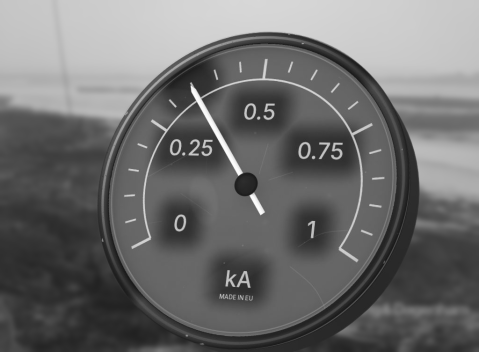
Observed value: **0.35** kA
